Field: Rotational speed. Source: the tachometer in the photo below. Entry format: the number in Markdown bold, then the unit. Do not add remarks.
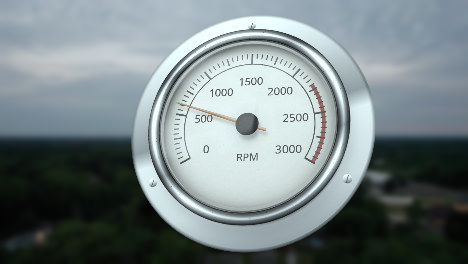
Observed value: **600** rpm
